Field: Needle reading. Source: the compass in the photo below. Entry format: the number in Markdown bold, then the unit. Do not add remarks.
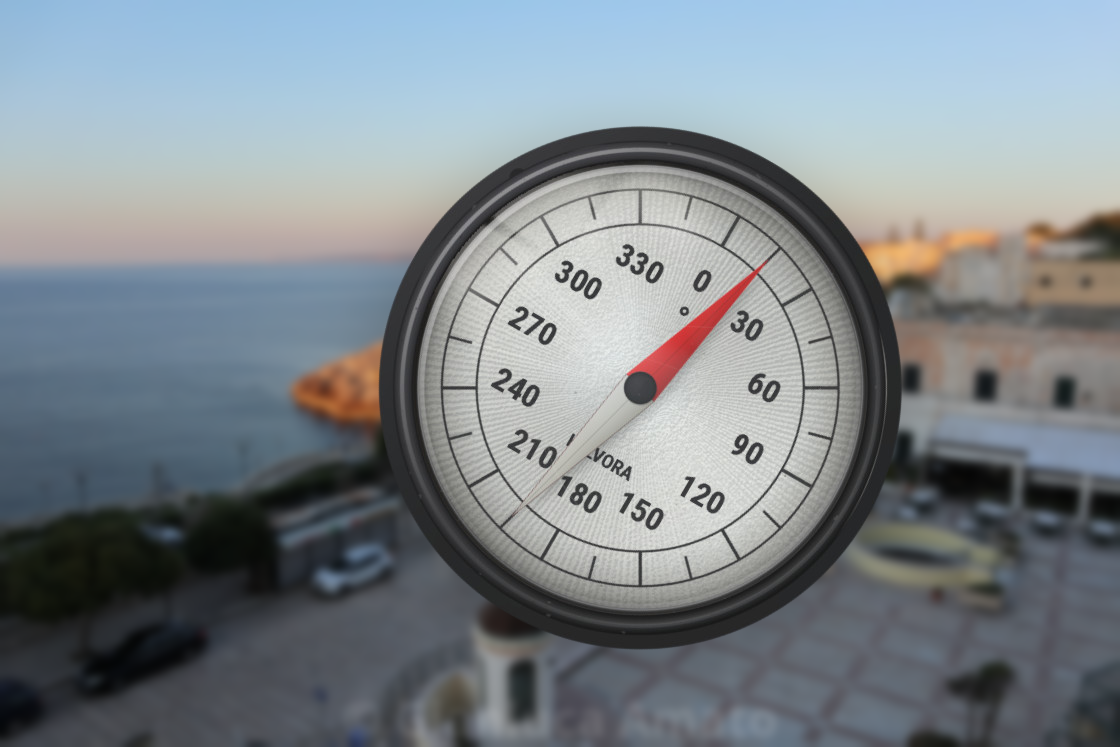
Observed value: **15** °
